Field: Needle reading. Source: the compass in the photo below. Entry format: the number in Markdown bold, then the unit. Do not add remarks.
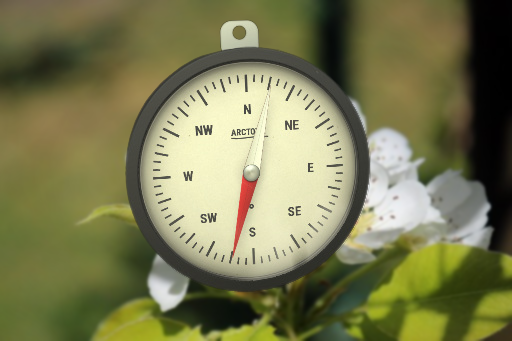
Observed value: **195** °
